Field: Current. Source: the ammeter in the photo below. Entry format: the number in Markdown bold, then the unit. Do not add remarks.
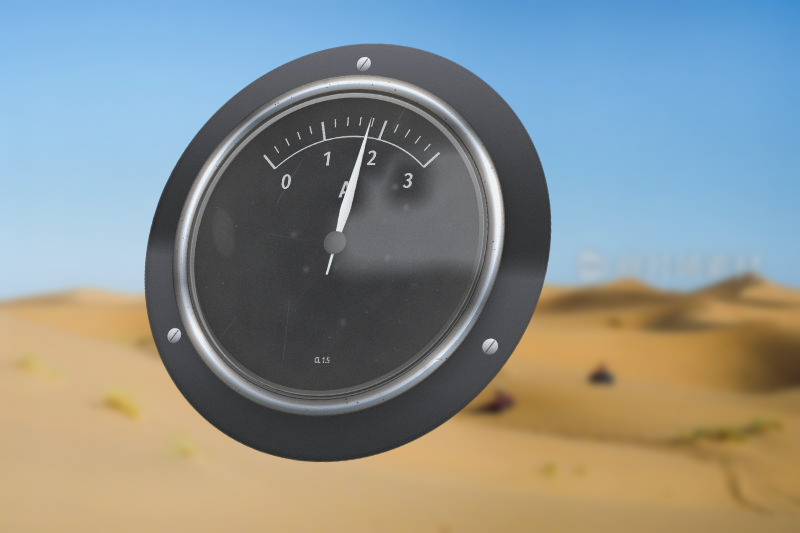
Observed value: **1.8** A
